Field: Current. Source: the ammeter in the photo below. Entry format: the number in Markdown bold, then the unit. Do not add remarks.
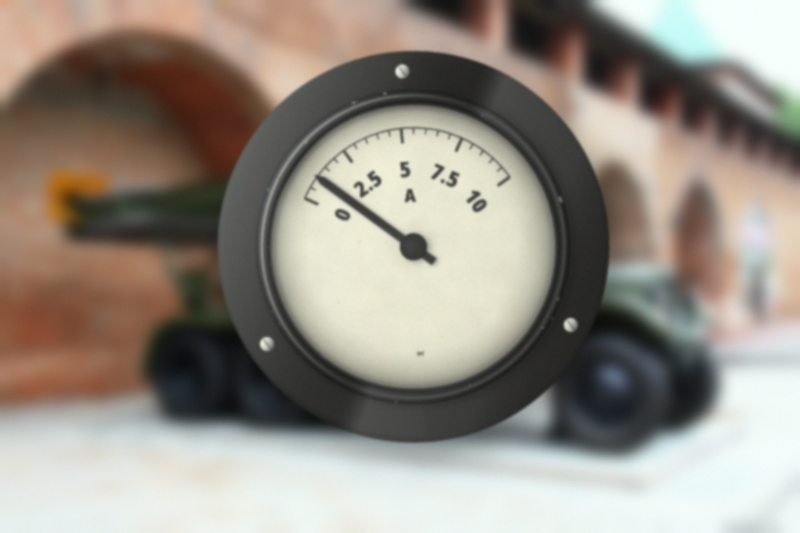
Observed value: **1** A
